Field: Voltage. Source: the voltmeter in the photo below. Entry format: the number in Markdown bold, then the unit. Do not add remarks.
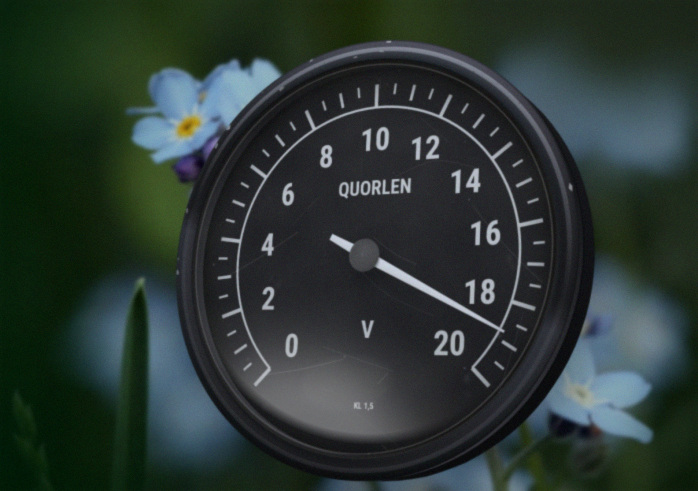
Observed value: **18.75** V
